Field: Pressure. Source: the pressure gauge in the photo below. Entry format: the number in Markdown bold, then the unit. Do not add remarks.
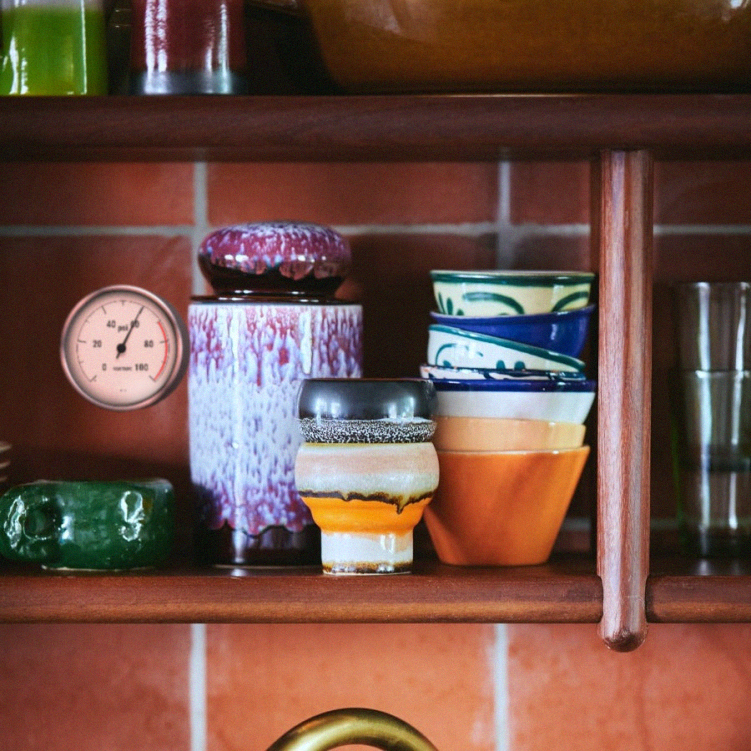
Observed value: **60** psi
